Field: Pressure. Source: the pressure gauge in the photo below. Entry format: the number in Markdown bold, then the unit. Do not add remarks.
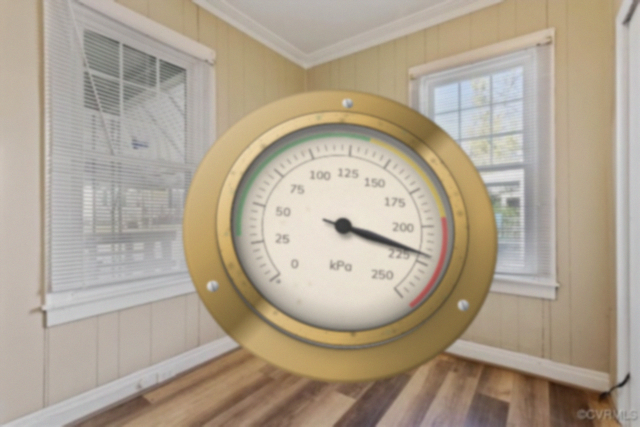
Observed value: **220** kPa
